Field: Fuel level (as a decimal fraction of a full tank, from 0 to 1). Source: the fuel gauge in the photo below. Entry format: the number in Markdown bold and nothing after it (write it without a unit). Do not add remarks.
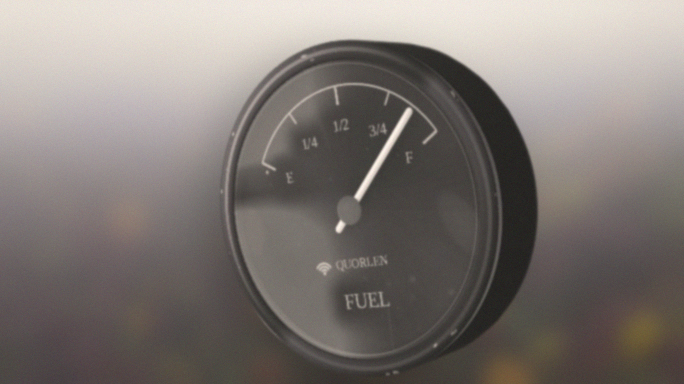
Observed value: **0.875**
